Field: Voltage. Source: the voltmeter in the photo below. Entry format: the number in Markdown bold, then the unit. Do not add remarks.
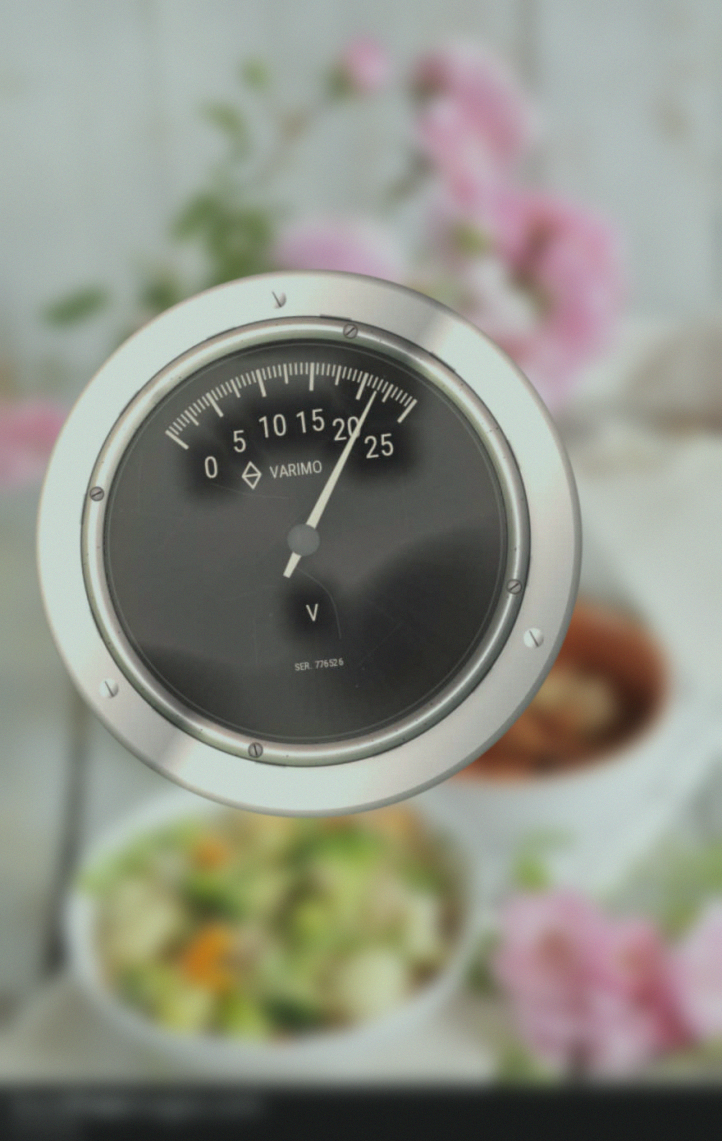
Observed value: **21.5** V
